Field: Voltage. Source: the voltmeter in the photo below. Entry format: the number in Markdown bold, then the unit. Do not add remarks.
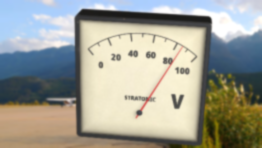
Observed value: **85** V
